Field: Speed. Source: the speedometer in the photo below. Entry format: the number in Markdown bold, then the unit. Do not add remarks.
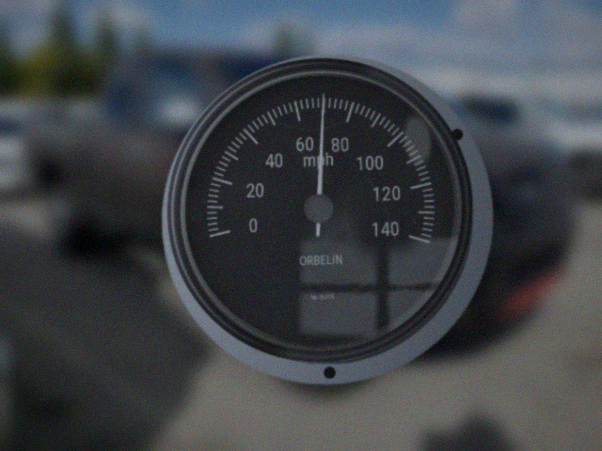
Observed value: **70** mph
